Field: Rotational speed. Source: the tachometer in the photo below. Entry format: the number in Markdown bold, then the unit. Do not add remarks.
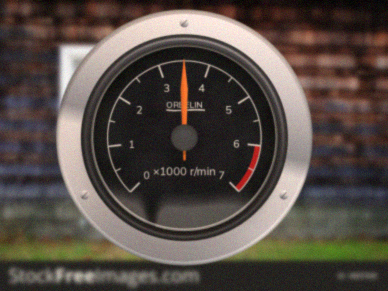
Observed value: **3500** rpm
